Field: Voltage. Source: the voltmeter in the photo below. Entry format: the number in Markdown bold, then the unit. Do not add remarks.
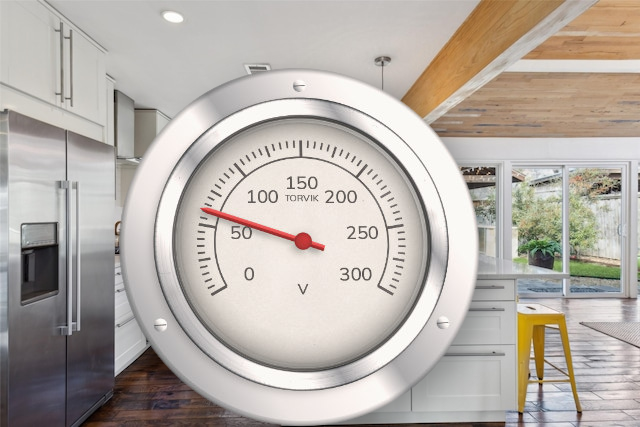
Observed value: **60** V
